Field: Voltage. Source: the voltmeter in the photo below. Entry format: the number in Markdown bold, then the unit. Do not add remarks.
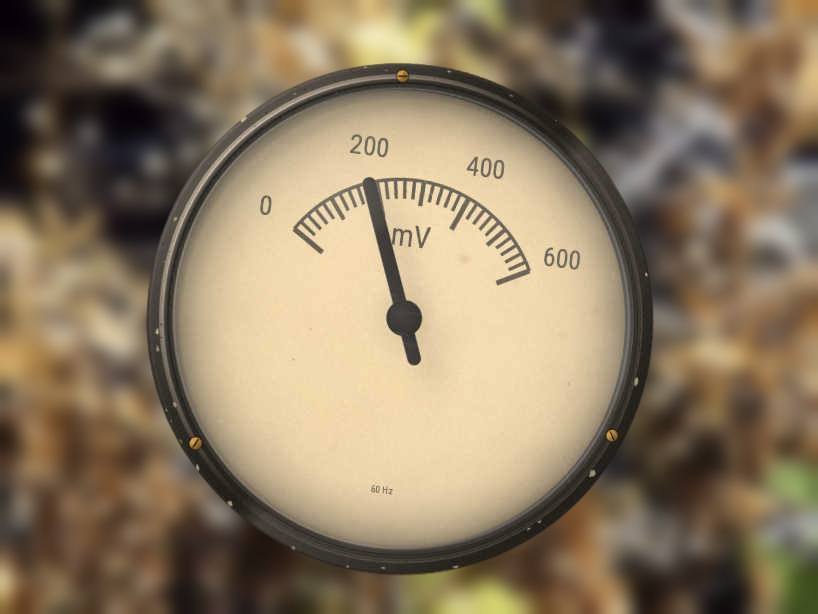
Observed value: **180** mV
